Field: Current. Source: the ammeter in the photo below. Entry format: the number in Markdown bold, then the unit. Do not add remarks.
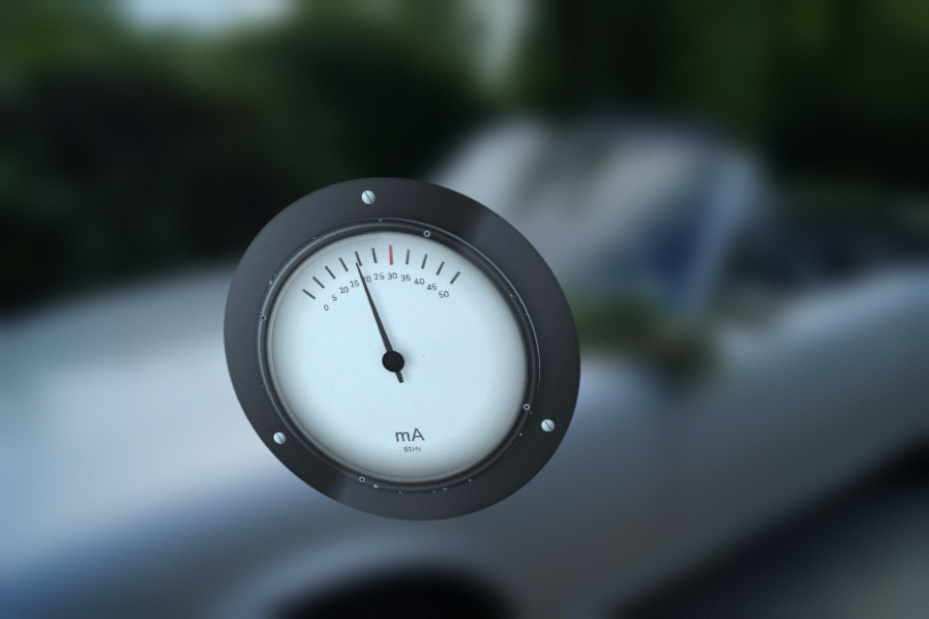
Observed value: **20** mA
